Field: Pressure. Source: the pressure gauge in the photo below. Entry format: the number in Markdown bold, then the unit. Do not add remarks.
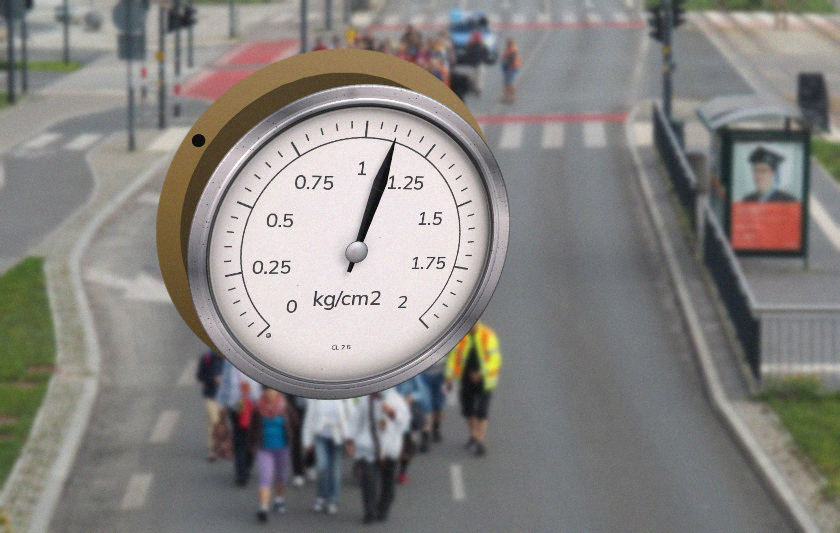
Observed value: **1.1** kg/cm²
